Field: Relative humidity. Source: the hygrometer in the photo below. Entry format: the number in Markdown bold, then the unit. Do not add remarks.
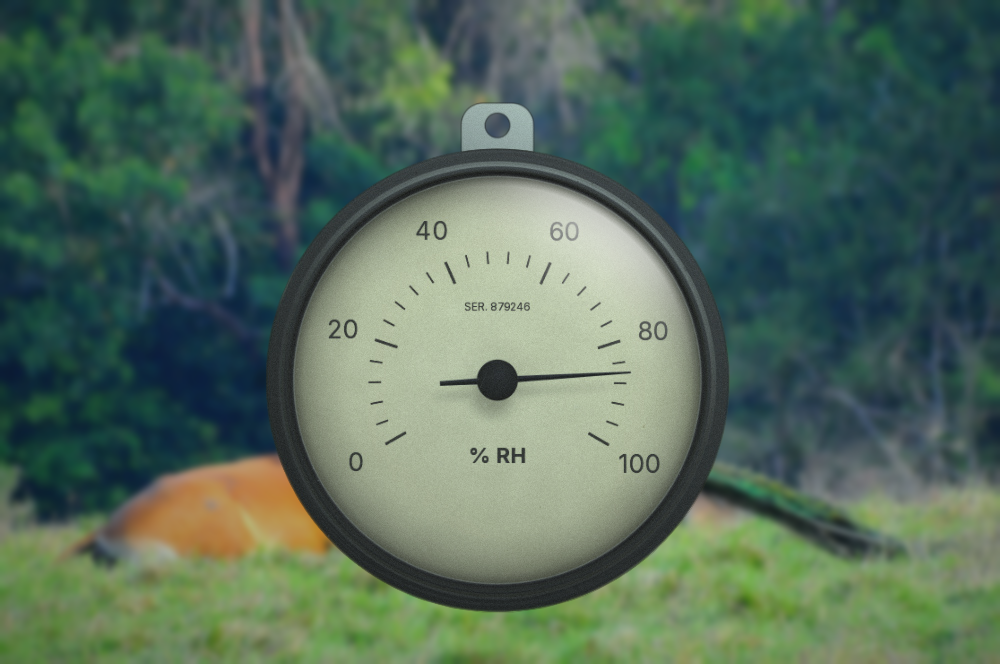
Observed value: **86** %
